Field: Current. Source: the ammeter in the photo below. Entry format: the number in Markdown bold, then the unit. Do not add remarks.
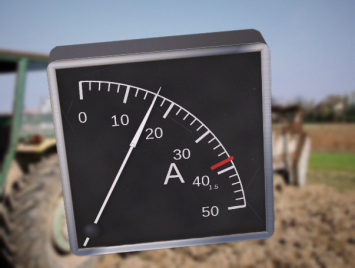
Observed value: **16** A
